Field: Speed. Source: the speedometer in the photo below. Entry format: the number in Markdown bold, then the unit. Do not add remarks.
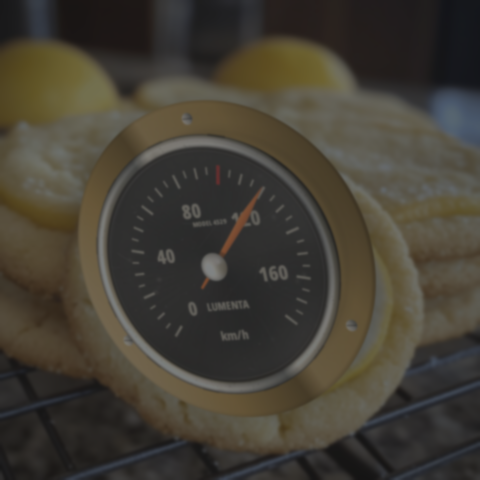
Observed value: **120** km/h
